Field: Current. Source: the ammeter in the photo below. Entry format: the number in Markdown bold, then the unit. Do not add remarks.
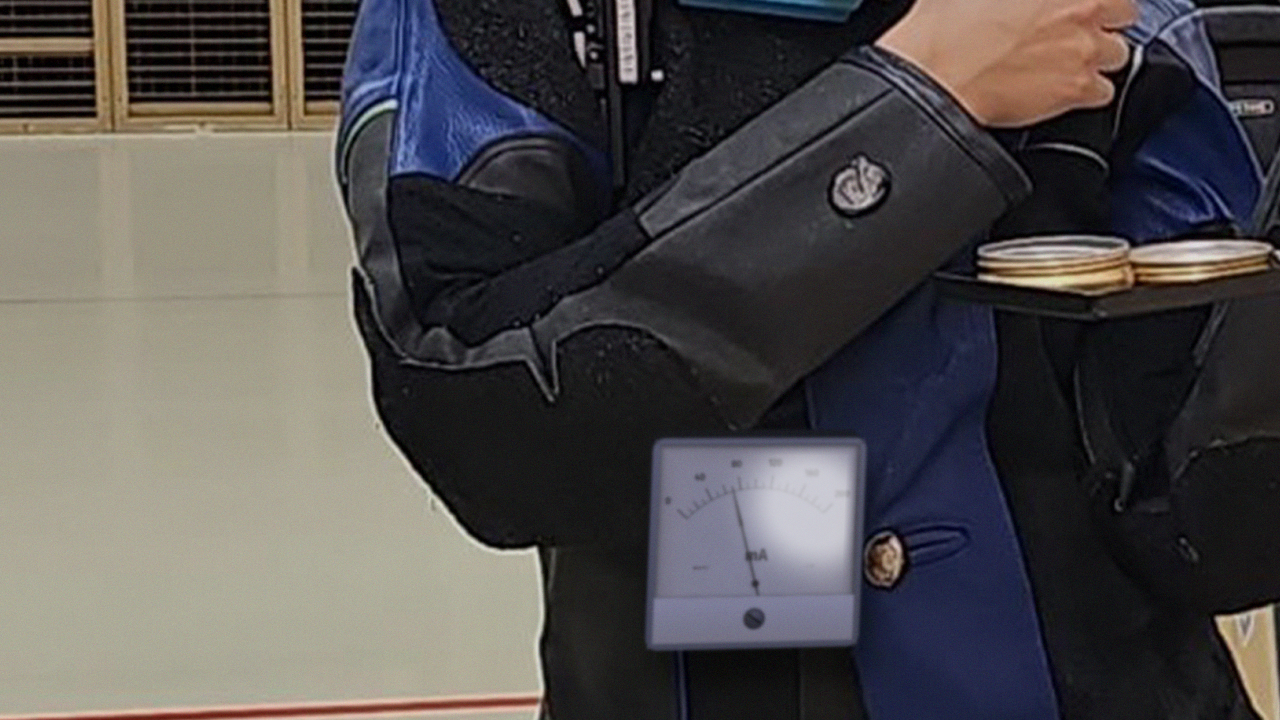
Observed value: **70** mA
